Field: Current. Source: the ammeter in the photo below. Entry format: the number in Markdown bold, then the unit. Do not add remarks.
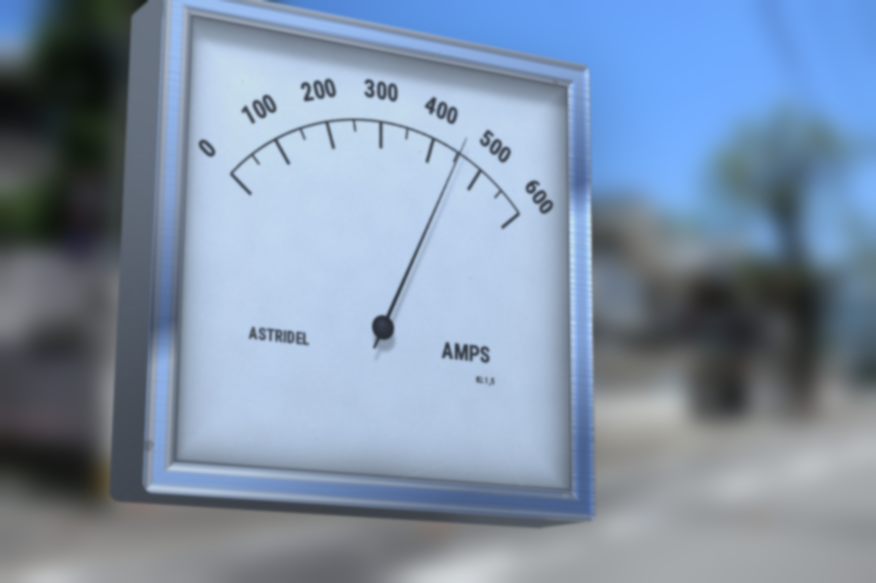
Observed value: **450** A
